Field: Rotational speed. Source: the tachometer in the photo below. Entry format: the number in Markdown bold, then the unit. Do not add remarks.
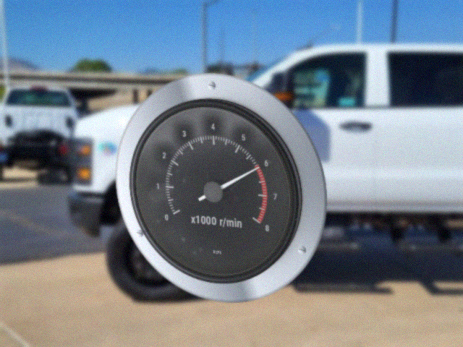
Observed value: **6000** rpm
